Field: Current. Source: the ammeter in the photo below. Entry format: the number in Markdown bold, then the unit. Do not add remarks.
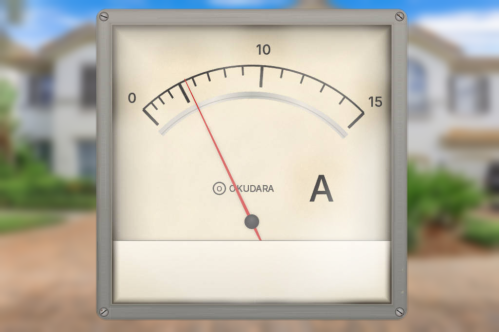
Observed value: **5.5** A
